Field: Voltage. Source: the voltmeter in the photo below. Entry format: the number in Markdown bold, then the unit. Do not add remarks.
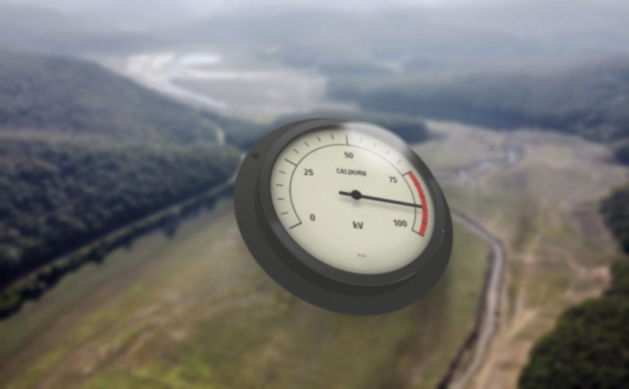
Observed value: **90** kV
